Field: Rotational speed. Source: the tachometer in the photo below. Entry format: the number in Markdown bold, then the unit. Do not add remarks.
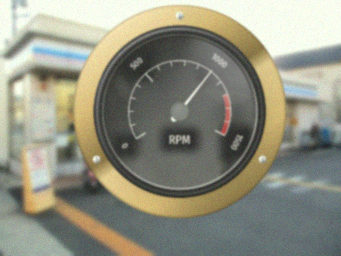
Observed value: **1000** rpm
